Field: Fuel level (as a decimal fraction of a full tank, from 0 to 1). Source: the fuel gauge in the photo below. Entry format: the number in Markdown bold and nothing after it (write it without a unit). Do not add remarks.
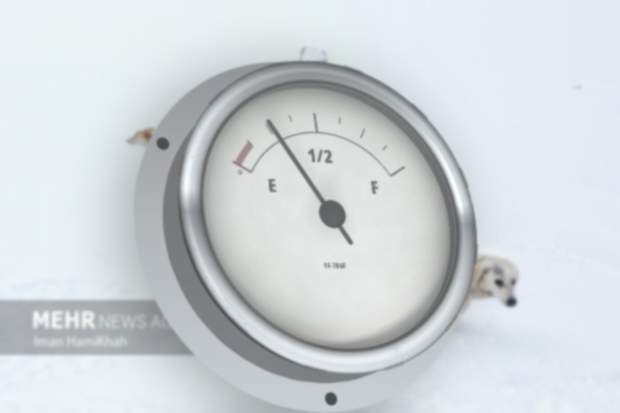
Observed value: **0.25**
